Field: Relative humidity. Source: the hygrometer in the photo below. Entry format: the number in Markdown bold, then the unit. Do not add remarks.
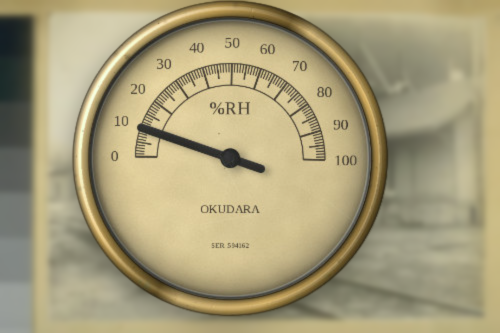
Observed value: **10** %
